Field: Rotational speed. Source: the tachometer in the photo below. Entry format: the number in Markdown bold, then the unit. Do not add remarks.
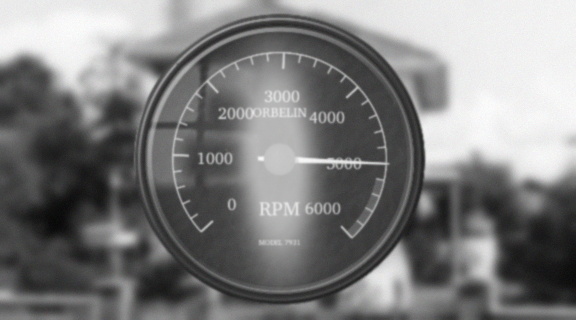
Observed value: **5000** rpm
